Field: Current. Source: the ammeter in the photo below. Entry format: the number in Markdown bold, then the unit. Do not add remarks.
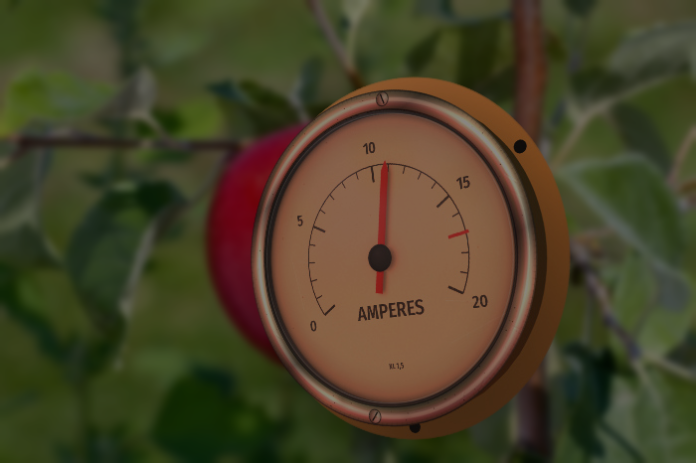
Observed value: **11** A
